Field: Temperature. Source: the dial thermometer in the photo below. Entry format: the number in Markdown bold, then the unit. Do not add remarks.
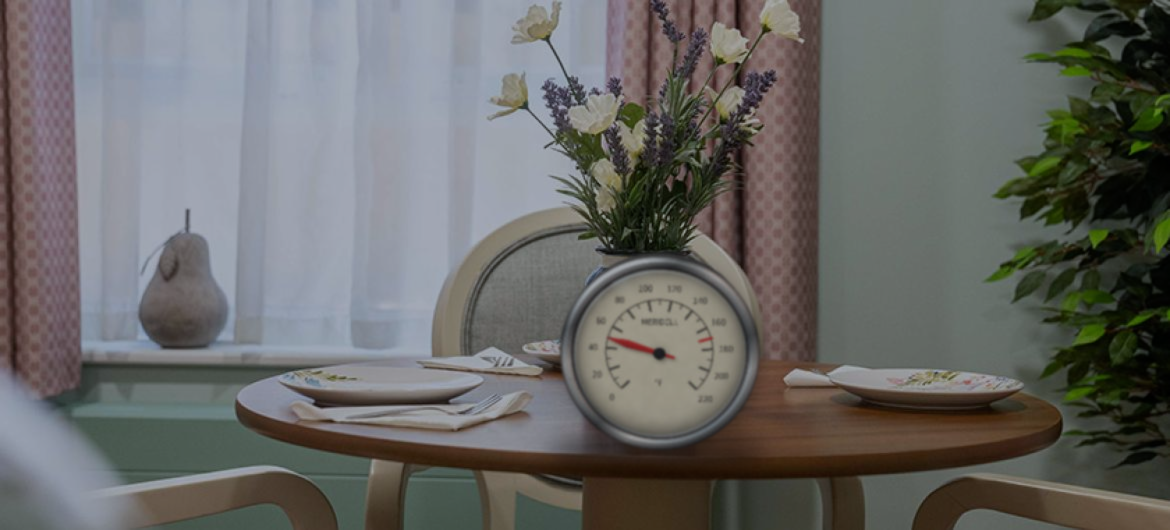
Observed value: **50** °F
